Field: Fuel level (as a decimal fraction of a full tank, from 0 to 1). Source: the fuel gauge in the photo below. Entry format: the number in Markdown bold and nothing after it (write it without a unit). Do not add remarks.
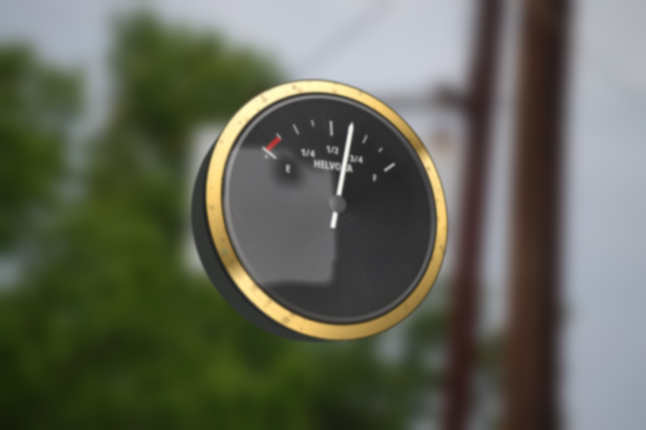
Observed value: **0.625**
